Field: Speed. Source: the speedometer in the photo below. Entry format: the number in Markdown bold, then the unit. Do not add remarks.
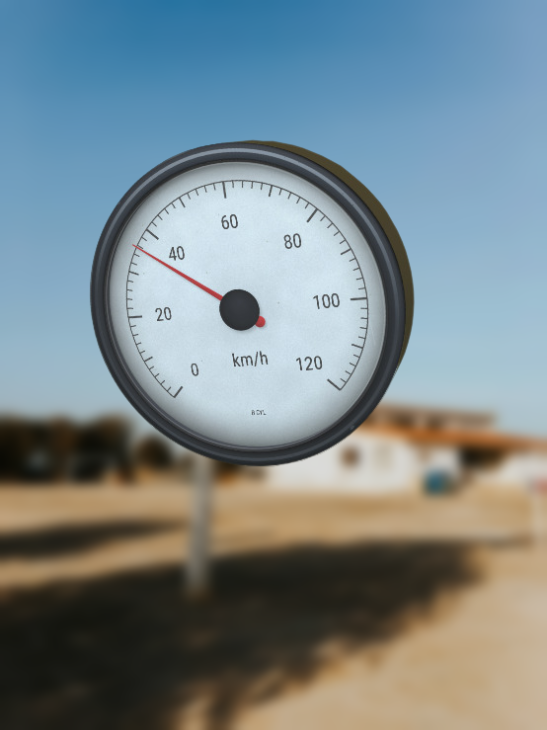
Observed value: **36** km/h
